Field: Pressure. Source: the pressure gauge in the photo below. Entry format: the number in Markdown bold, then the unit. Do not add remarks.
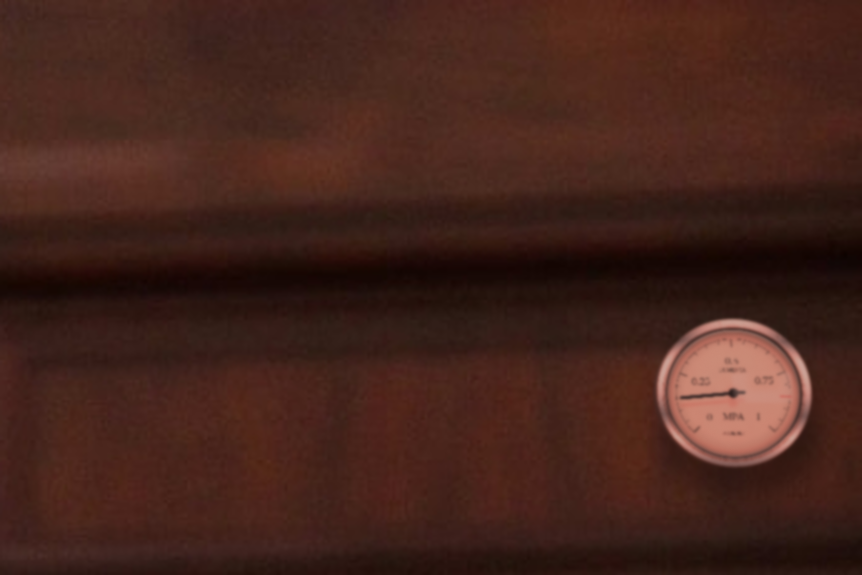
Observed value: **0.15** MPa
